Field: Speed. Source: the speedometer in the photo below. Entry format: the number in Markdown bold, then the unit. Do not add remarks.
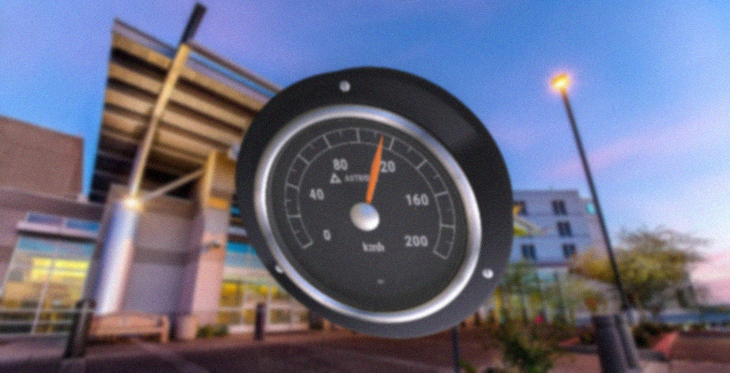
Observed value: **115** km/h
